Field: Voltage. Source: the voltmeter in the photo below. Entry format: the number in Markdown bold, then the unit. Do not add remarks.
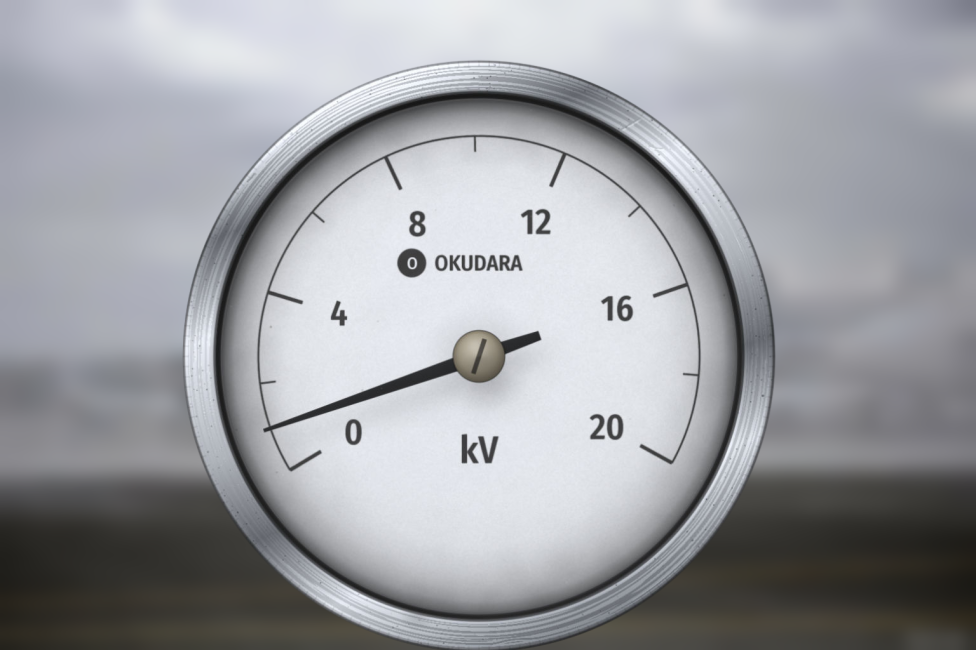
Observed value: **1** kV
